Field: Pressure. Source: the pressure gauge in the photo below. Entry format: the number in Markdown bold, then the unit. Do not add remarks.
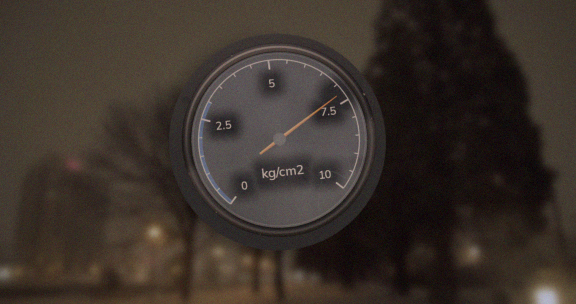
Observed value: **7.25** kg/cm²
